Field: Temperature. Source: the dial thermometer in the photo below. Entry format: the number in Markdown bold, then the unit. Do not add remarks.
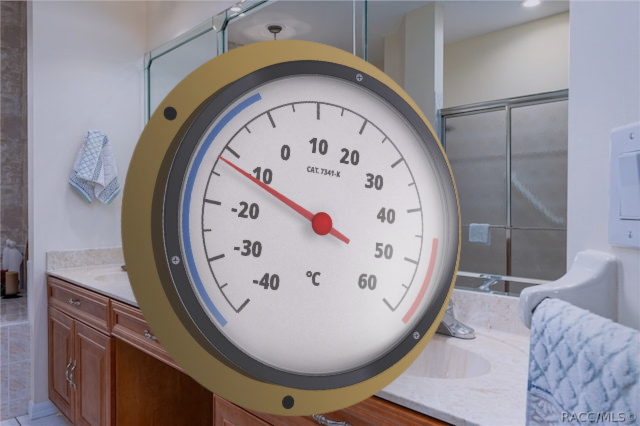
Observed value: **-12.5** °C
